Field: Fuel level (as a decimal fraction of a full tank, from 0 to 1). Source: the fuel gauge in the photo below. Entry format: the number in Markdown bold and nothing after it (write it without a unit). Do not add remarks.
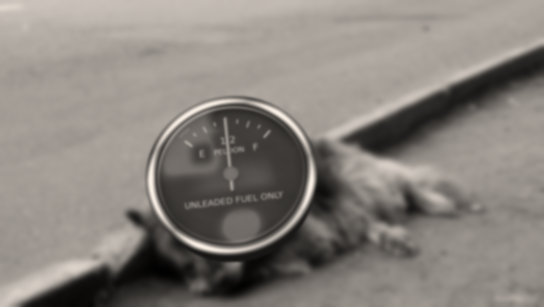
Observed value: **0.5**
